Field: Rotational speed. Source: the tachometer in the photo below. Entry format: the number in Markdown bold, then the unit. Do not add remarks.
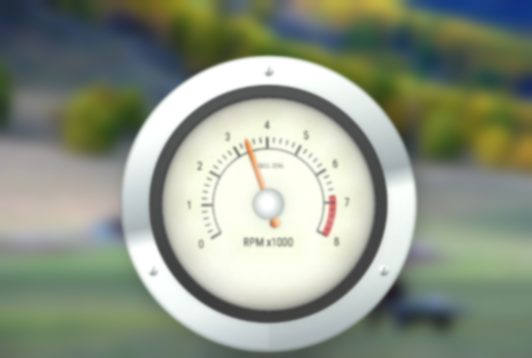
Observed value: **3400** rpm
